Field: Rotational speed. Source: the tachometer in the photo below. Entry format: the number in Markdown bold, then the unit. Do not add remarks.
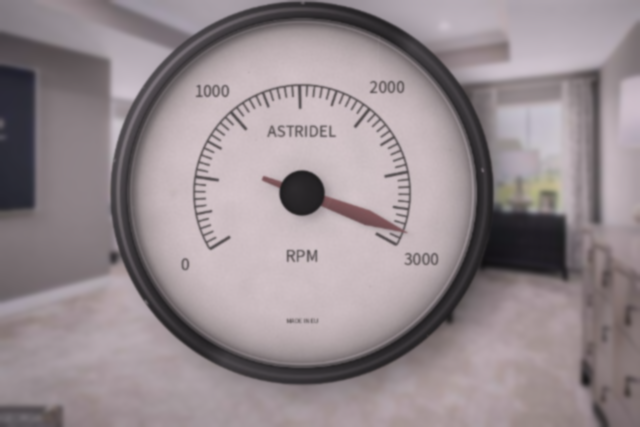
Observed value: **2900** rpm
